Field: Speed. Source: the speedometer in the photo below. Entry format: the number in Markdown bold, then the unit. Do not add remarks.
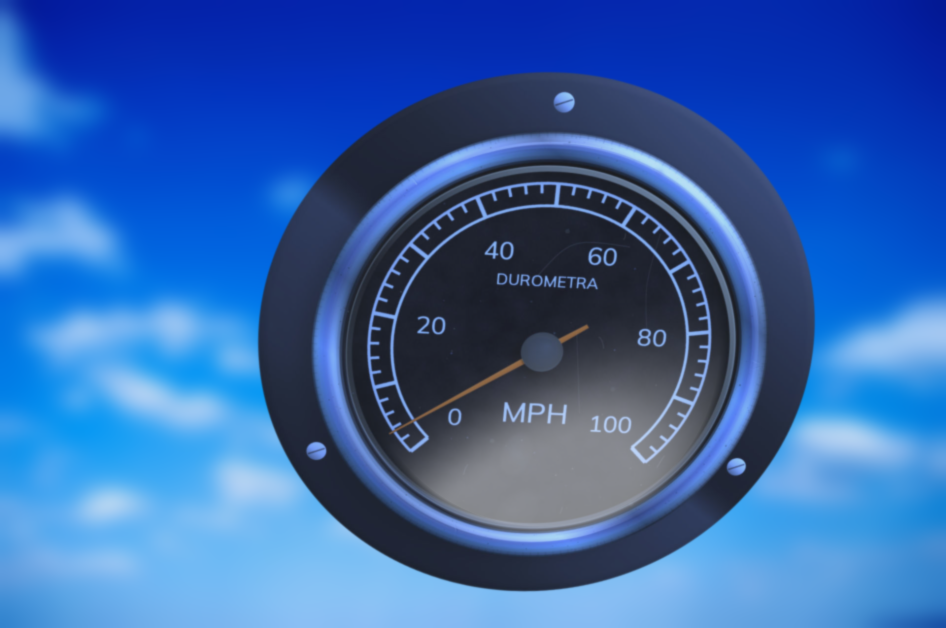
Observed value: **4** mph
